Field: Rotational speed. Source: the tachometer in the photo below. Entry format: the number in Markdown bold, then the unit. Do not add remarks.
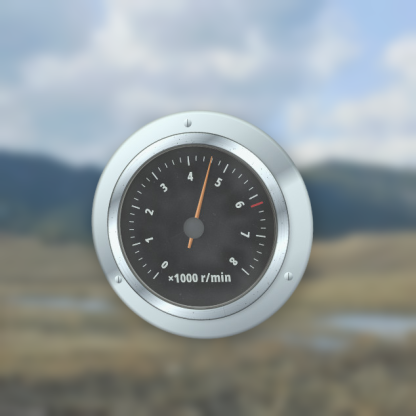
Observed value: **4600** rpm
